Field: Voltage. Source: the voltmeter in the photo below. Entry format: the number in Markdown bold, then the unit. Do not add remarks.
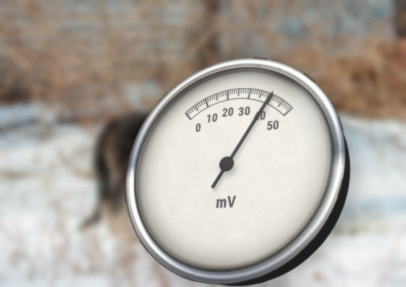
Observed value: **40** mV
